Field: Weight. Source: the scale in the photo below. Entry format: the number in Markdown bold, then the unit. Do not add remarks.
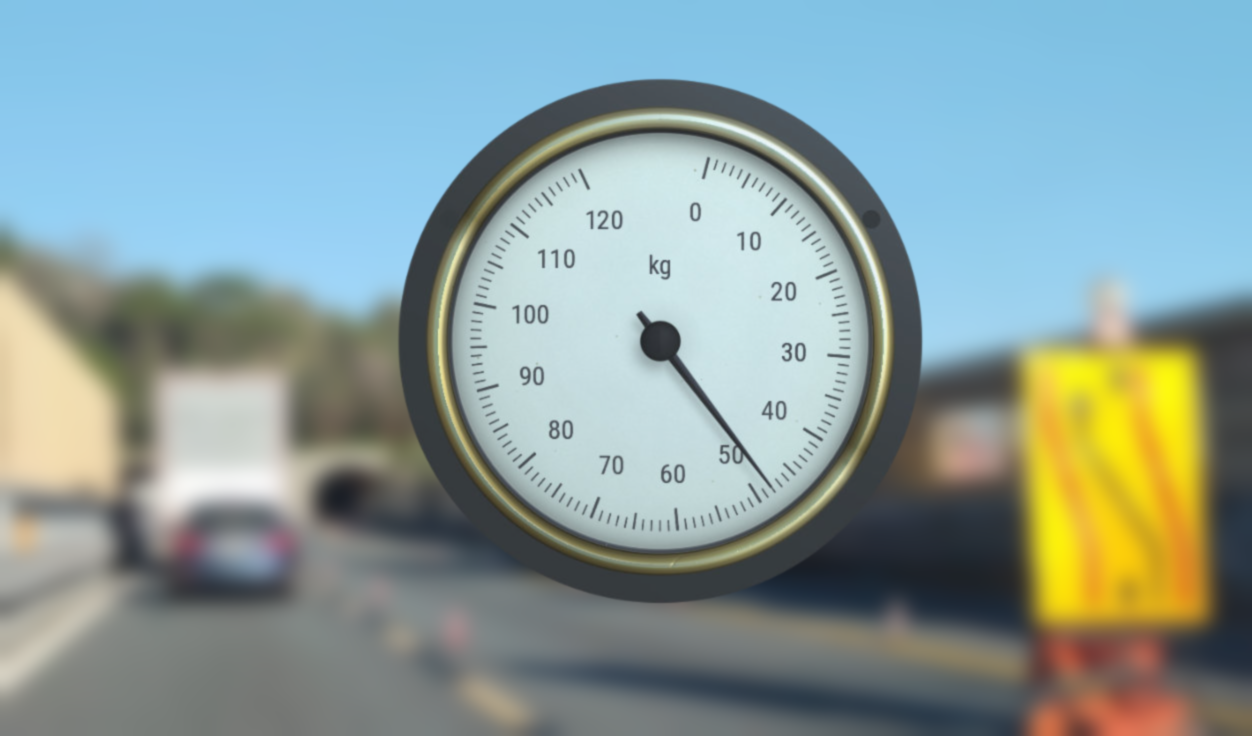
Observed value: **48** kg
